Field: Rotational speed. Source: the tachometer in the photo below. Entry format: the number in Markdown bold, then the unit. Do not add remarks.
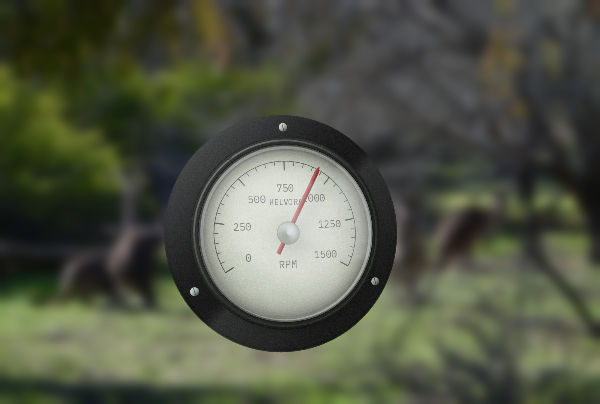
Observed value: **925** rpm
